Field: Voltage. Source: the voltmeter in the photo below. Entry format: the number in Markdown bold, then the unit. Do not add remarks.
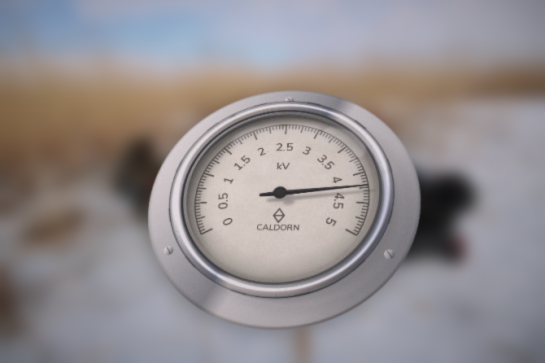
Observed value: **4.25** kV
